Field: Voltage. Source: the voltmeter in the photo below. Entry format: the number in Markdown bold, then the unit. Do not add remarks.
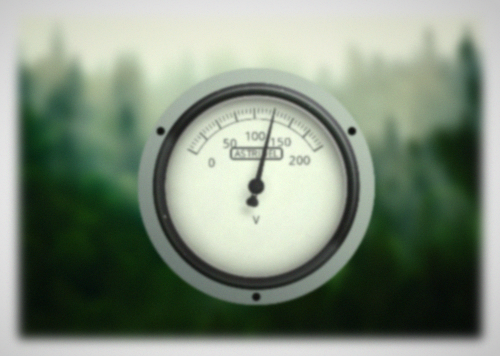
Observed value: **125** V
